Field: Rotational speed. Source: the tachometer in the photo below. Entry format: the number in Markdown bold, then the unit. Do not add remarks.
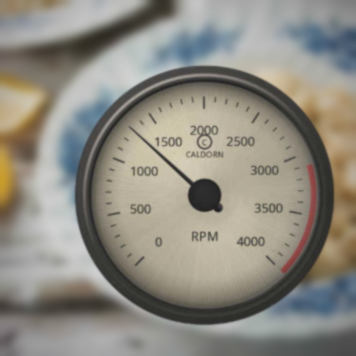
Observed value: **1300** rpm
